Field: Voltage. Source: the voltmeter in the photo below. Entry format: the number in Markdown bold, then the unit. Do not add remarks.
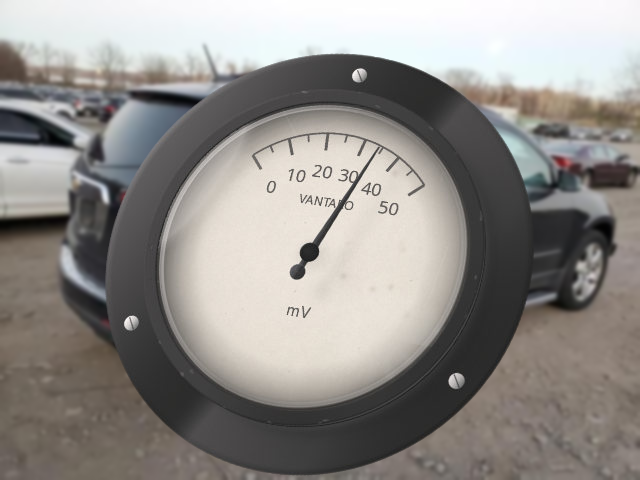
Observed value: **35** mV
